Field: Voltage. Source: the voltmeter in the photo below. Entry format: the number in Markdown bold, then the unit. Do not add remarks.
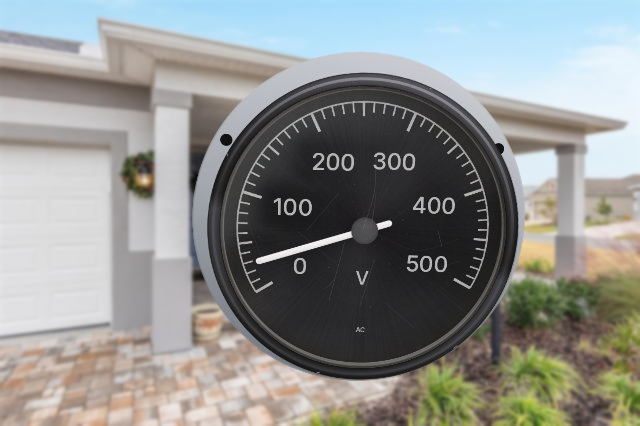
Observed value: **30** V
